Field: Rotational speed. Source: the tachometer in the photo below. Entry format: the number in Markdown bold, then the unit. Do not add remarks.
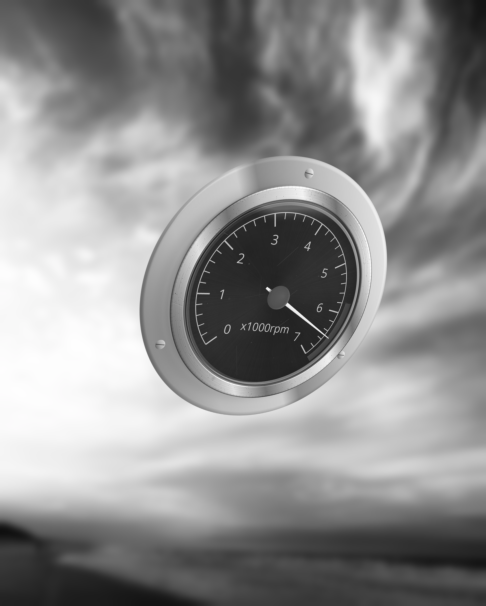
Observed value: **6500** rpm
